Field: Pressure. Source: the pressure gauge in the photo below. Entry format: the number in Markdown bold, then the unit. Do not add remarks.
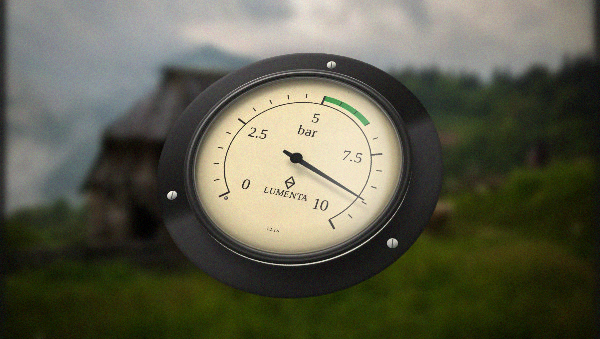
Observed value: **9** bar
